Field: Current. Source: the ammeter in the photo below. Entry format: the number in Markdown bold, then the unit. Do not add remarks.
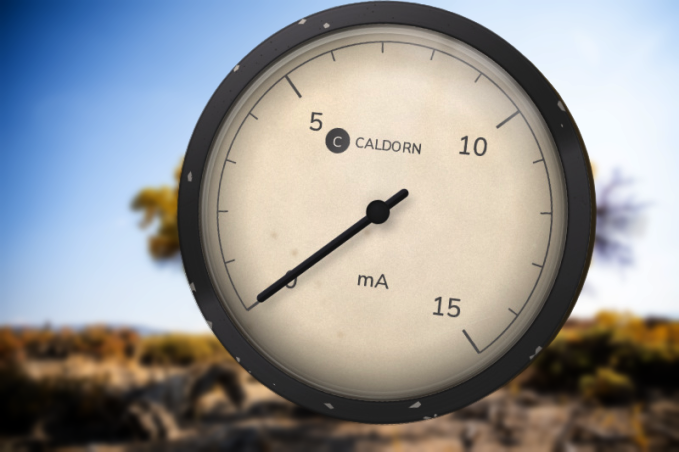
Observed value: **0** mA
